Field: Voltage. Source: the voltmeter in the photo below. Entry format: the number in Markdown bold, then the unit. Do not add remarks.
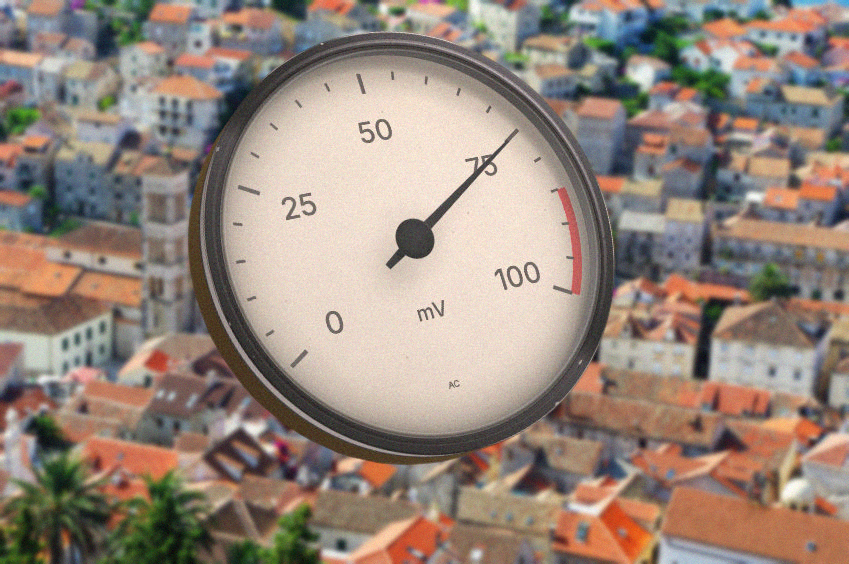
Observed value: **75** mV
